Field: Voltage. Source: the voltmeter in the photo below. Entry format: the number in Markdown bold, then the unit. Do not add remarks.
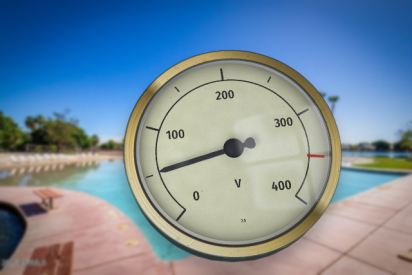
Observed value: **50** V
